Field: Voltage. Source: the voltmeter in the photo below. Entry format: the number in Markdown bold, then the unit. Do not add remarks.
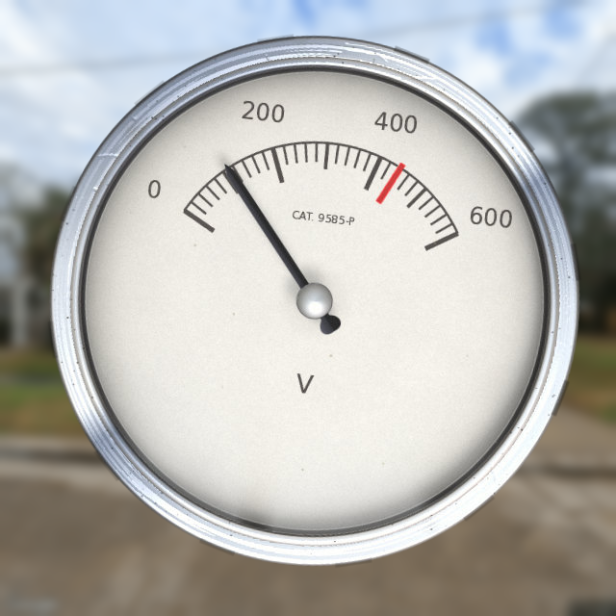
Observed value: **110** V
